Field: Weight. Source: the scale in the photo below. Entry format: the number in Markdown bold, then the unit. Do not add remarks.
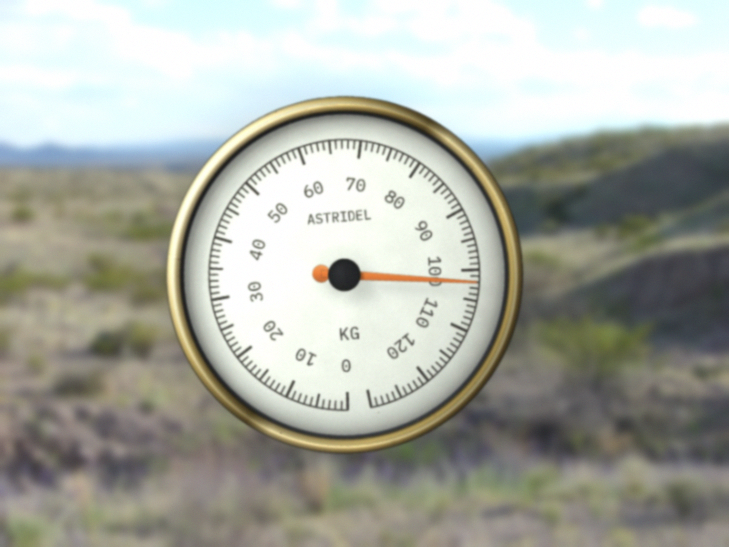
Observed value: **102** kg
